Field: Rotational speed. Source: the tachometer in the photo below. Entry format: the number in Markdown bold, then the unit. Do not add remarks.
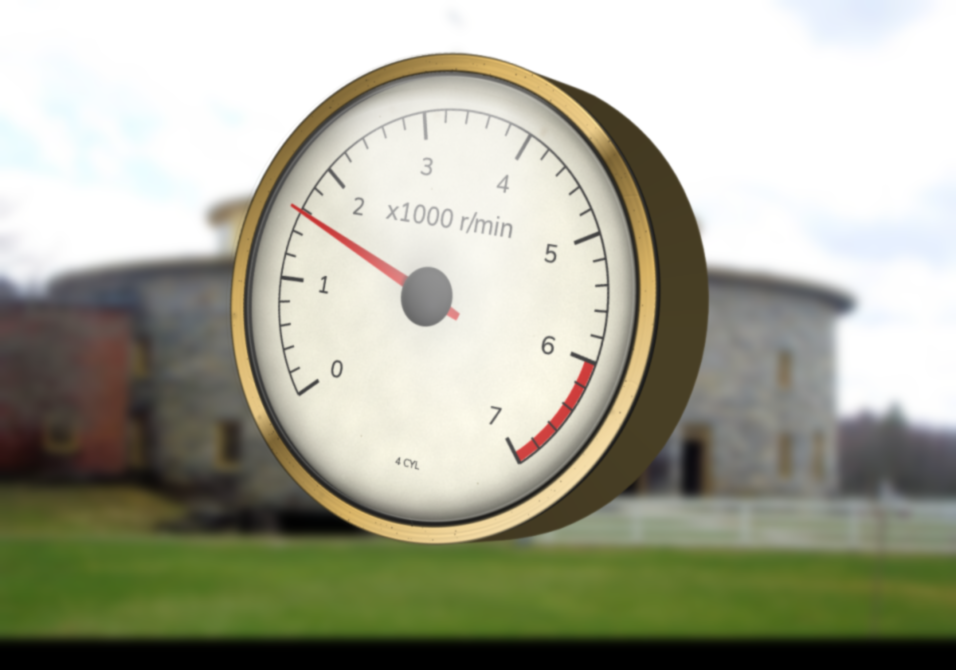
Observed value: **1600** rpm
